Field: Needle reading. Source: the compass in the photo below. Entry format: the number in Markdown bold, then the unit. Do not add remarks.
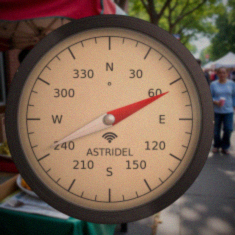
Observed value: **65** °
